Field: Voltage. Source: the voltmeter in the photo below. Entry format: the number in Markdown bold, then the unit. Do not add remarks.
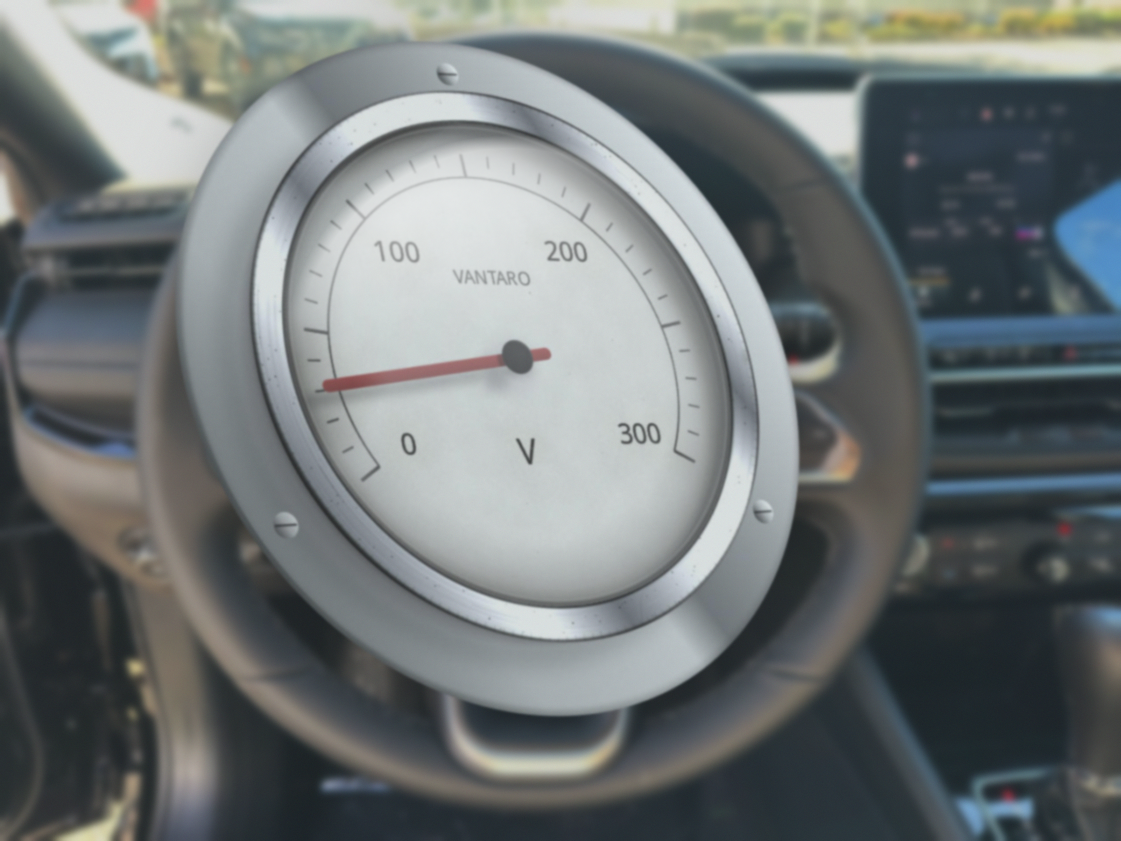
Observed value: **30** V
